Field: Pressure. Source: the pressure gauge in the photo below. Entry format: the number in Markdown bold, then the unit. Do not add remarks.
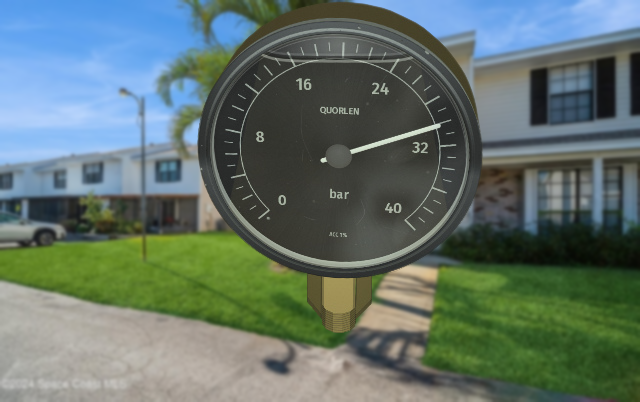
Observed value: **30** bar
